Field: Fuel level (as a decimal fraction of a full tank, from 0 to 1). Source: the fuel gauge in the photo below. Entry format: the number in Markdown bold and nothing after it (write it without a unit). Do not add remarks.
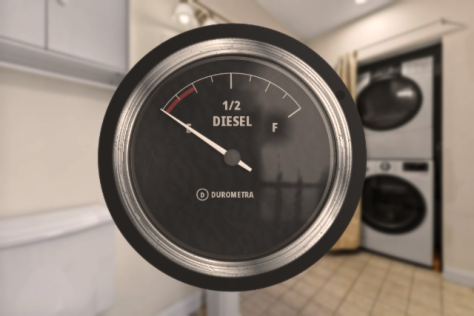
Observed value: **0**
